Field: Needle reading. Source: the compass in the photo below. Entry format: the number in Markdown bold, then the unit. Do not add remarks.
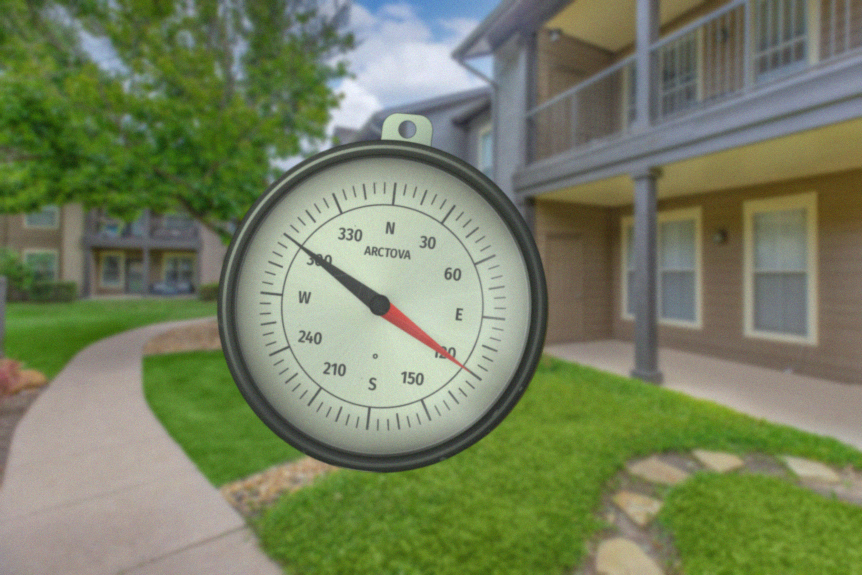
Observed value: **120** °
